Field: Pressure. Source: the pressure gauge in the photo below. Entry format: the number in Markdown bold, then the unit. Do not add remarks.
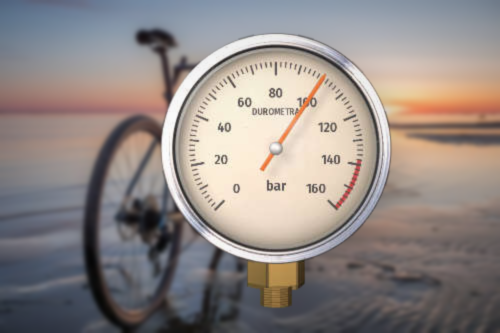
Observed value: **100** bar
